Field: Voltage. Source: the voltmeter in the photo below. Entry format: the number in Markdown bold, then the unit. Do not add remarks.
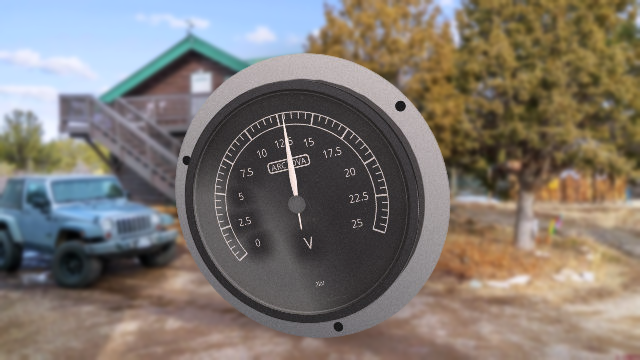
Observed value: **13** V
